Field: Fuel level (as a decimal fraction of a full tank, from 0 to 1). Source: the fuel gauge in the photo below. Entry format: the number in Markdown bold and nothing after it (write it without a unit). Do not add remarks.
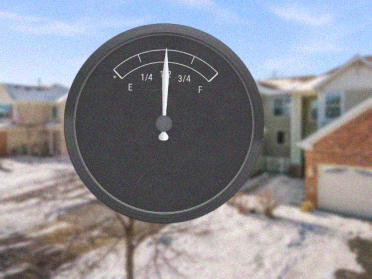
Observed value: **0.5**
